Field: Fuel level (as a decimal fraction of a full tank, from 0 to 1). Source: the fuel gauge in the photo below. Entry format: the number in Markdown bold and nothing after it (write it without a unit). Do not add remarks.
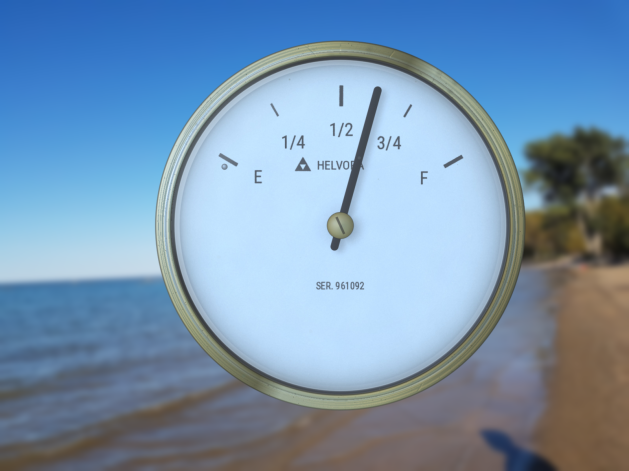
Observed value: **0.625**
